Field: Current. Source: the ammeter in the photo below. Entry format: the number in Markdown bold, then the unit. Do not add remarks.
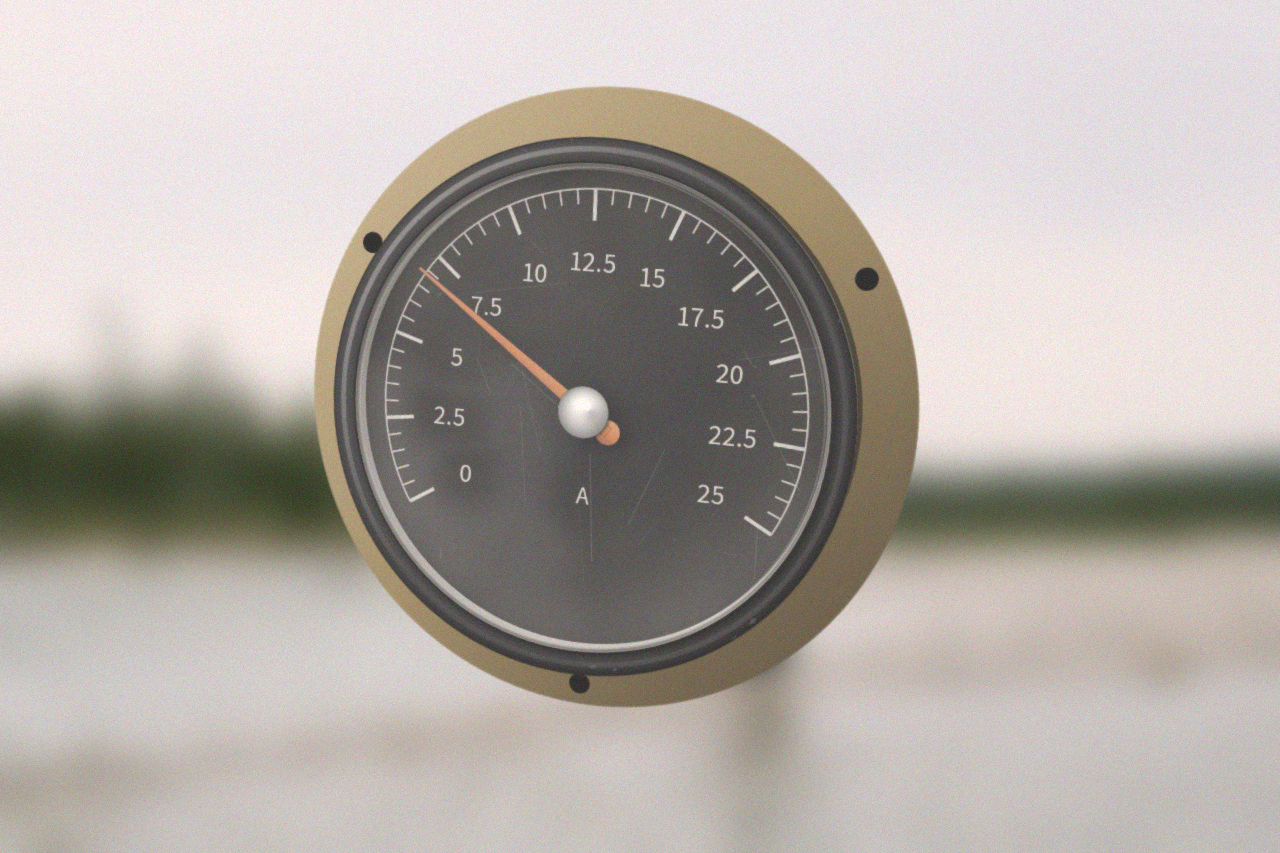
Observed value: **7** A
